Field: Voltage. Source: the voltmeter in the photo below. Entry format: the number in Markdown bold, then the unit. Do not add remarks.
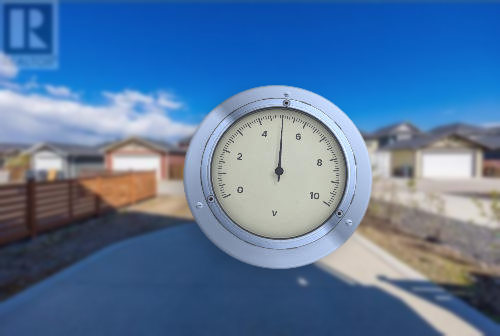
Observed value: **5** V
